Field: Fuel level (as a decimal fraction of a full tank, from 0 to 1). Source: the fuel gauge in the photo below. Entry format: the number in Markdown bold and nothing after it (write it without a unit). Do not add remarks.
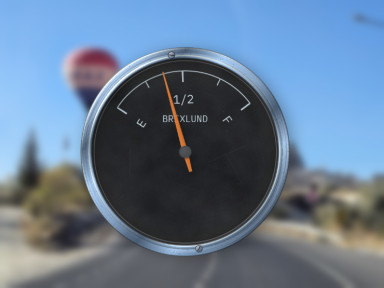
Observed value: **0.375**
